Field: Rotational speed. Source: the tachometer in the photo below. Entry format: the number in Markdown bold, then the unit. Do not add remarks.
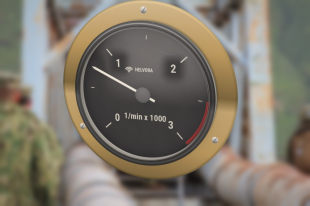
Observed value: **750** rpm
